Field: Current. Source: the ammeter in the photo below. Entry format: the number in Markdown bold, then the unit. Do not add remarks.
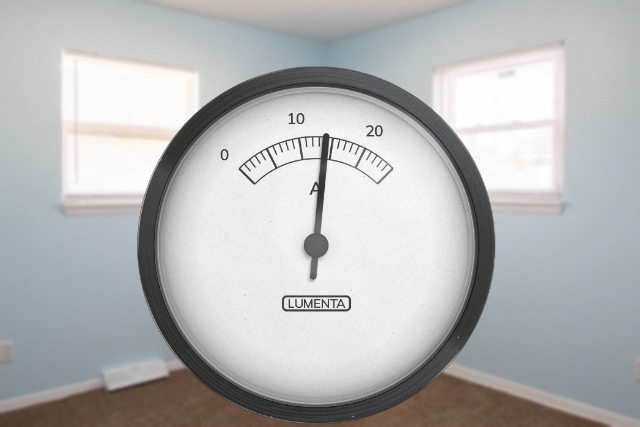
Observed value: **14** A
